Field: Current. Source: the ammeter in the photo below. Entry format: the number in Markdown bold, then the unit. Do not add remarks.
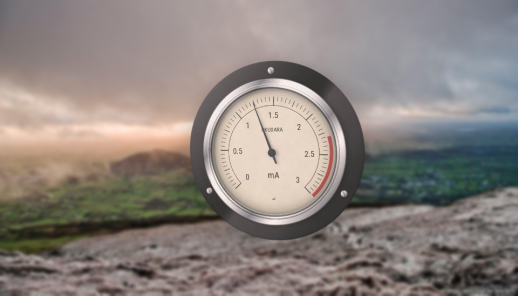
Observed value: **1.25** mA
